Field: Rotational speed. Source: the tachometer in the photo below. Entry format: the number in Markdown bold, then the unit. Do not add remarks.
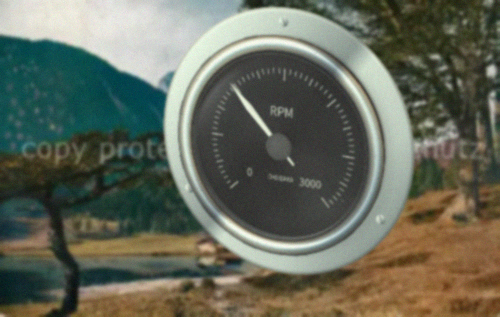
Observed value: **1000** rpm
